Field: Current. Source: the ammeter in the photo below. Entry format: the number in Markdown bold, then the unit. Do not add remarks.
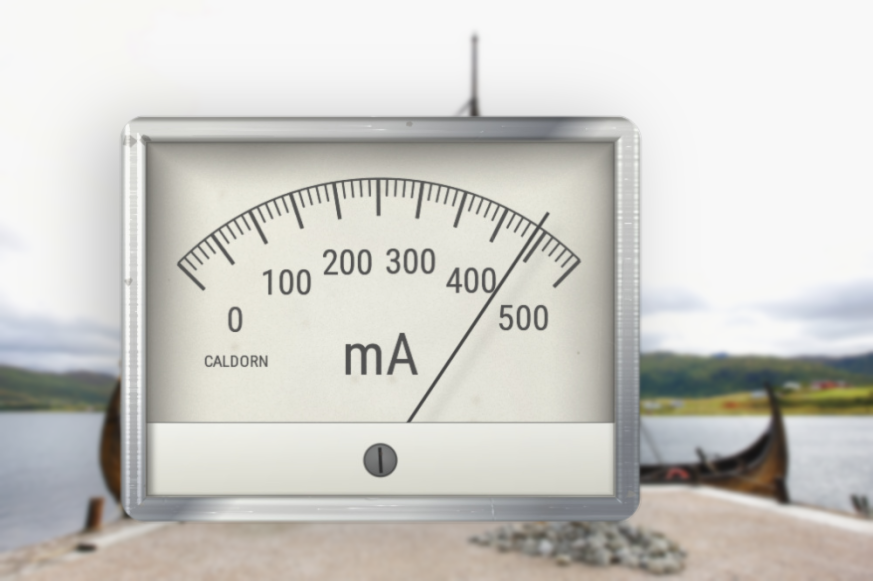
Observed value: **440** mA
